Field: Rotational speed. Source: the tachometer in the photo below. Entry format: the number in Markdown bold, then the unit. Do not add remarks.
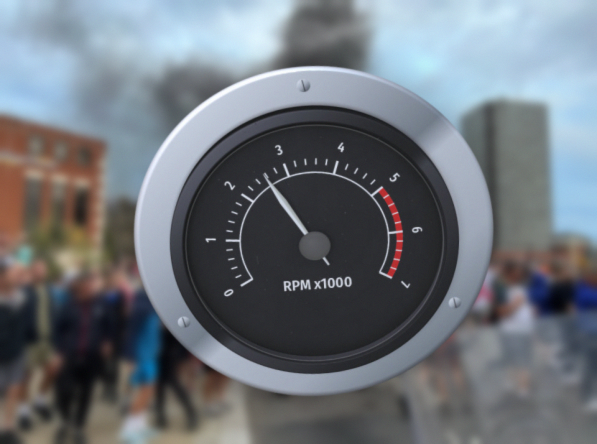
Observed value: **2600** rpm
